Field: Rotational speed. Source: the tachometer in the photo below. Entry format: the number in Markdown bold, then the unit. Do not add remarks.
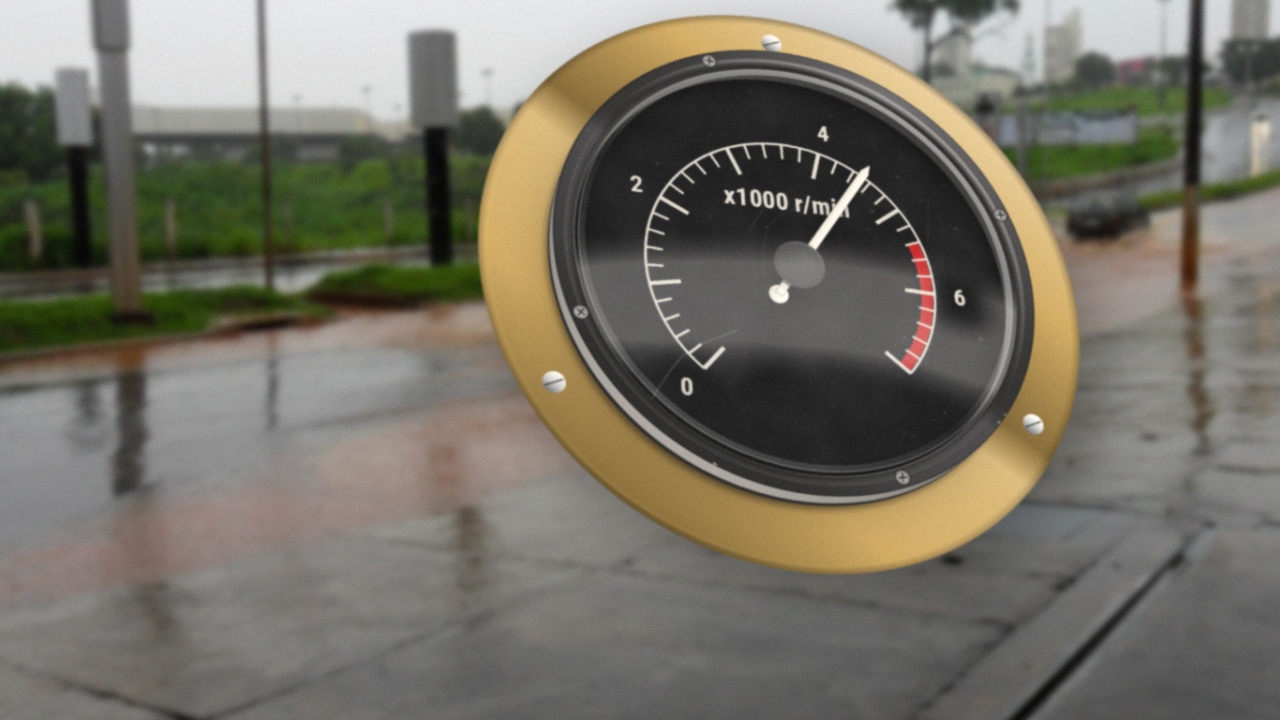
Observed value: **4500** rpm
